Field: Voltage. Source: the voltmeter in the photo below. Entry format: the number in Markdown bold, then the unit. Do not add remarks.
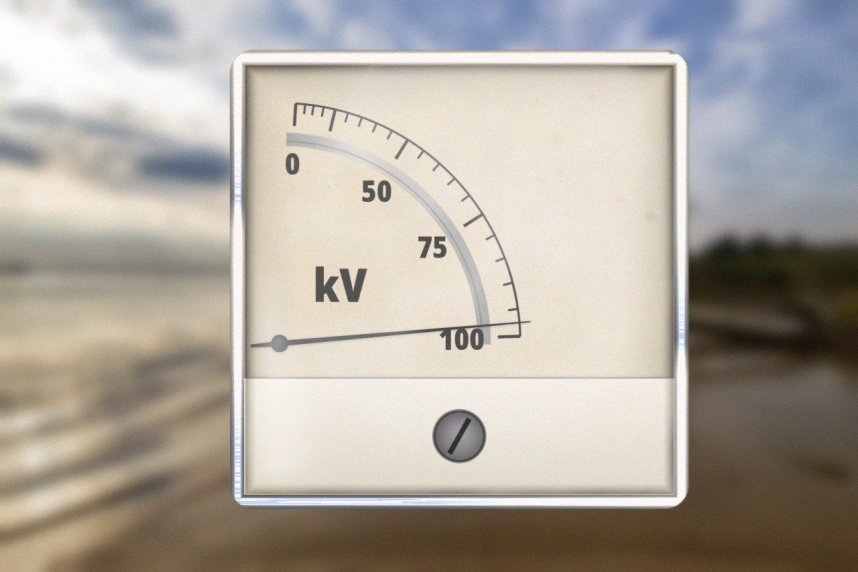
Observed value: **97.5** kV
